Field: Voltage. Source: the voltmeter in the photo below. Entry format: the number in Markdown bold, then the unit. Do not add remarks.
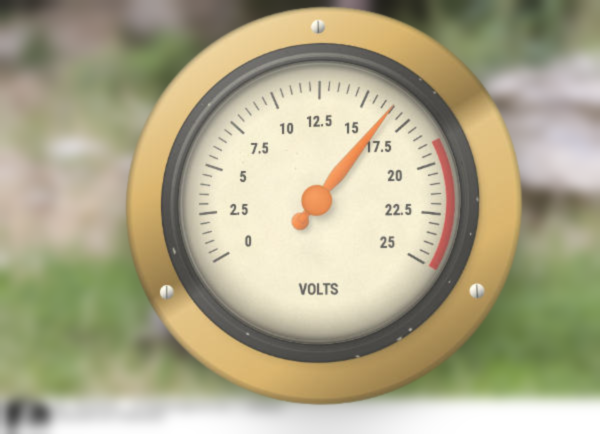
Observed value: **16.5** V
